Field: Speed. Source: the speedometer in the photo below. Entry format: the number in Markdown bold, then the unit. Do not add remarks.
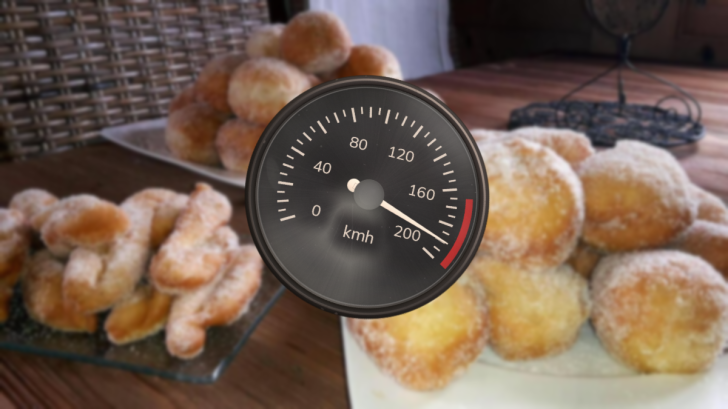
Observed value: **190** km/h
